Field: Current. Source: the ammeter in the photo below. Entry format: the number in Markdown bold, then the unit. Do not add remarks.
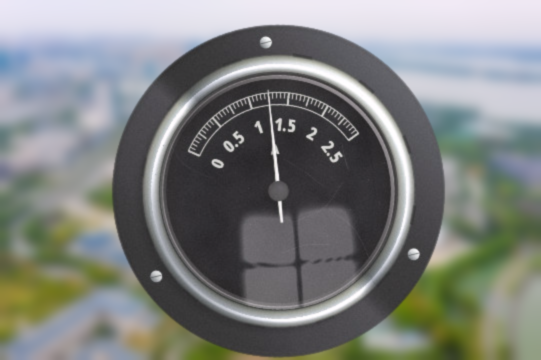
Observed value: **1.25** A
